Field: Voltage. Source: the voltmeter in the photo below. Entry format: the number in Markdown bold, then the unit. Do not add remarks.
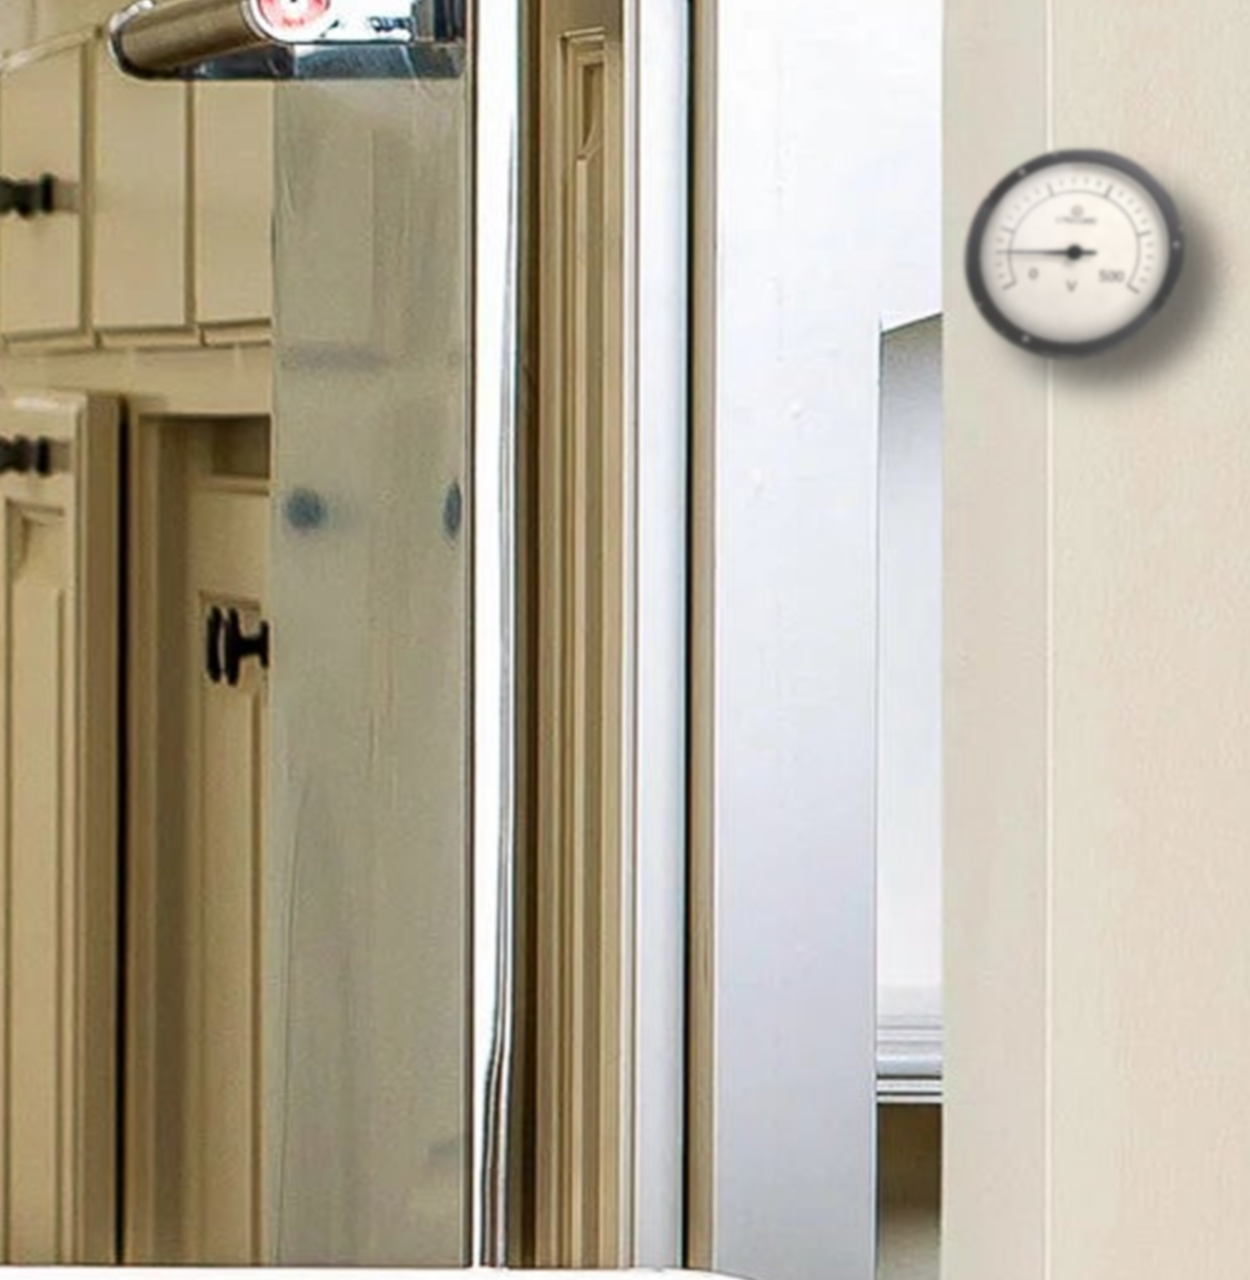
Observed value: **60** V
